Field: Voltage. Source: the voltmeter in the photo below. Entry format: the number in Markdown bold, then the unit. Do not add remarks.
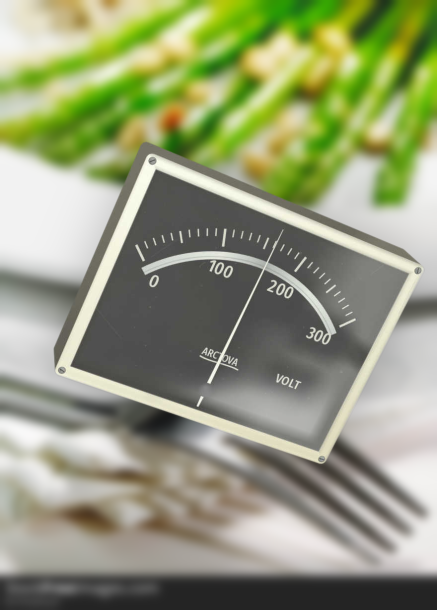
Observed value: **160** V
